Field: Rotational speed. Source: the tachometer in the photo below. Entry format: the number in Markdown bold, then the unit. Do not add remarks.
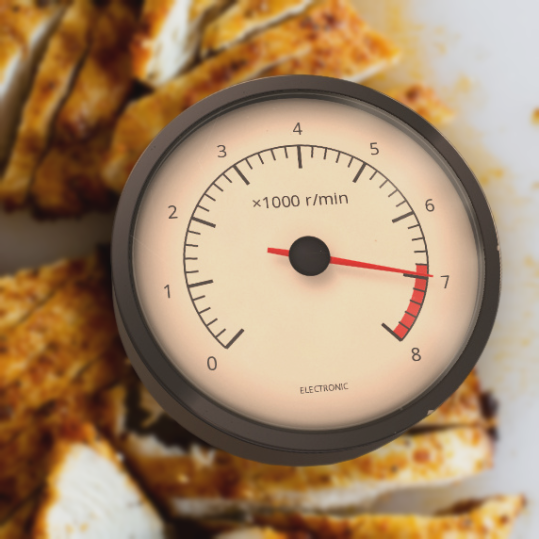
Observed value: **7000** rpm
